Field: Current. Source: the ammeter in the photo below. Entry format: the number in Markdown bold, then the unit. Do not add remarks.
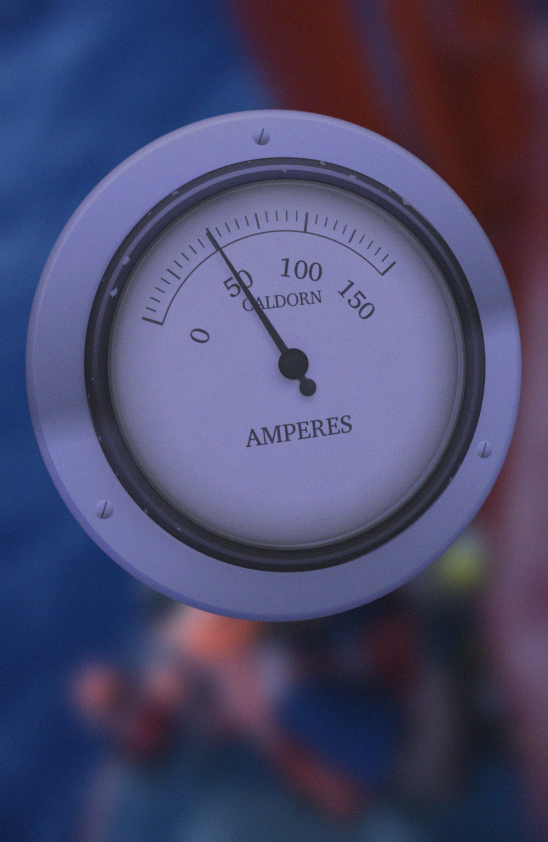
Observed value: **50** A
